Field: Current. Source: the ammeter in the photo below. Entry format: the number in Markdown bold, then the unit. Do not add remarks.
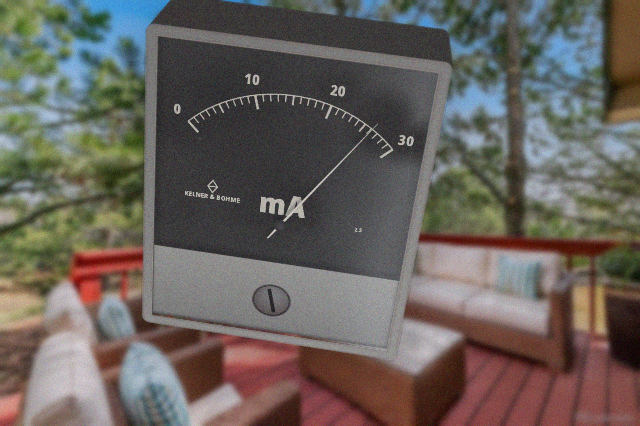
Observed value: **26** mA
